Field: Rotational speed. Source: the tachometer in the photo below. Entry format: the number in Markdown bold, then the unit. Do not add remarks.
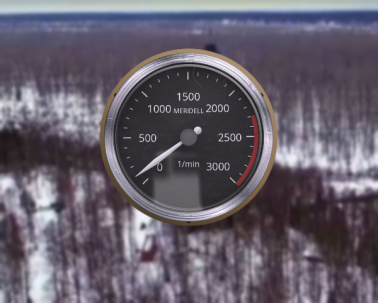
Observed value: **100** rpm
